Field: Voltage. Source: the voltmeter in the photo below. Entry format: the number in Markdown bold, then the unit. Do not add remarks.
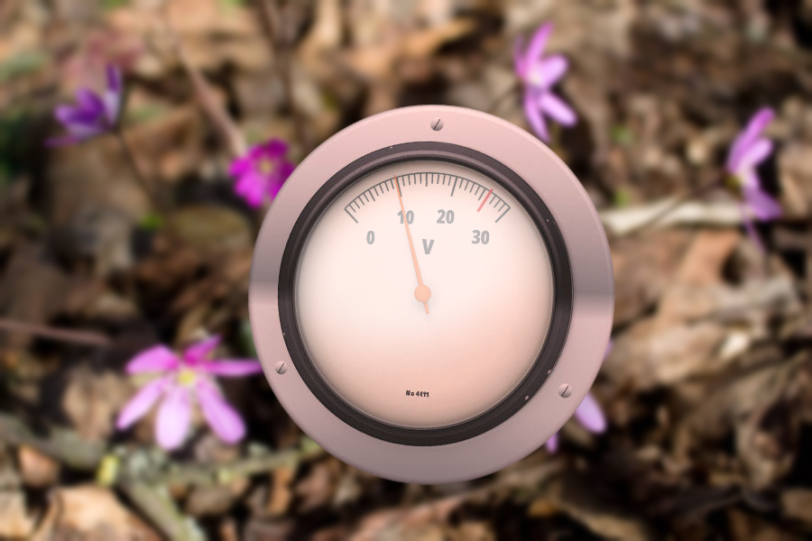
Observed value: **10** V
